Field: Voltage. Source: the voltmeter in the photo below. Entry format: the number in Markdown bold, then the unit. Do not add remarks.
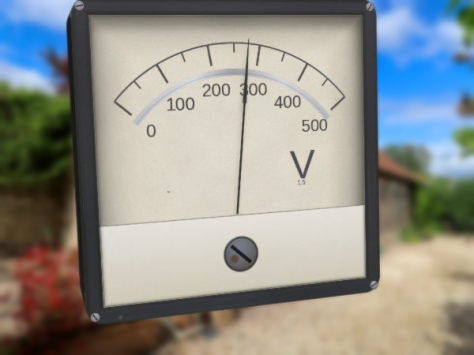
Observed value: **275** V
